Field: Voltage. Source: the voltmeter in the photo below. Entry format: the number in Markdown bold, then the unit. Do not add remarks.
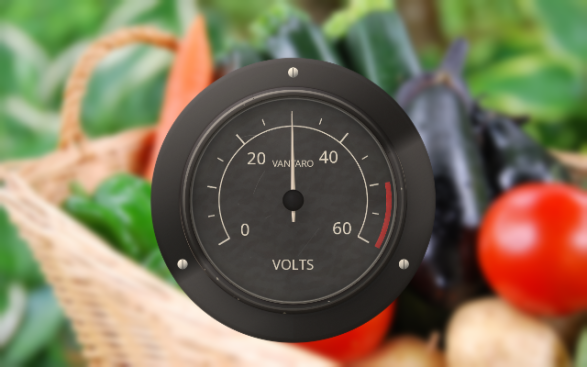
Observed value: **30** V
